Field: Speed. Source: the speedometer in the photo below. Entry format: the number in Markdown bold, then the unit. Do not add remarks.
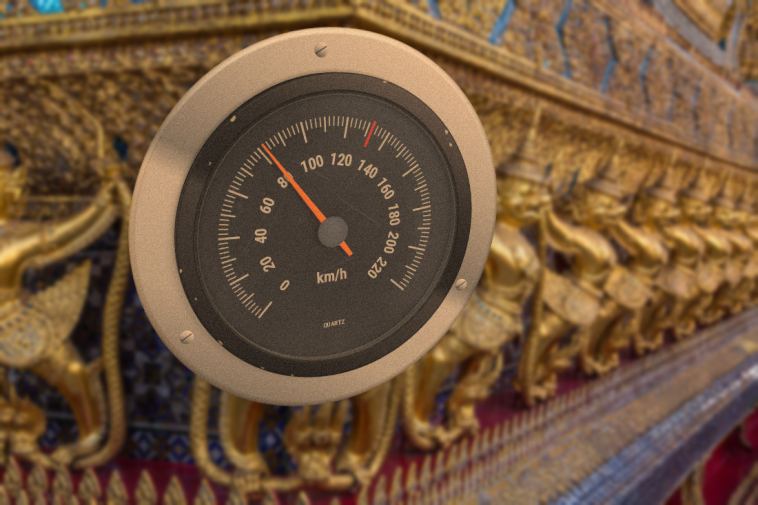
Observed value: **82** km/h
